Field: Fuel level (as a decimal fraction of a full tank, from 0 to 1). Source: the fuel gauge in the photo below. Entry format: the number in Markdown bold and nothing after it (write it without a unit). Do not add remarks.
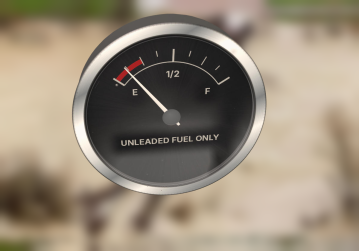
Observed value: **0.125**
